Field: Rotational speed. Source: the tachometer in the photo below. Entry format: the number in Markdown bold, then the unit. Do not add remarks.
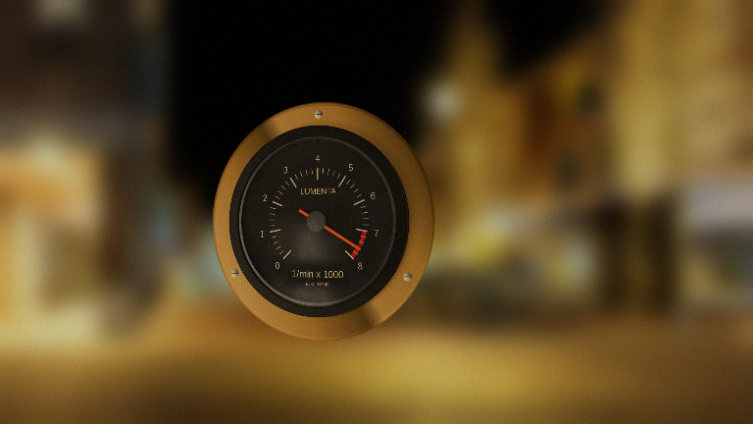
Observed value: **7600** rpm
